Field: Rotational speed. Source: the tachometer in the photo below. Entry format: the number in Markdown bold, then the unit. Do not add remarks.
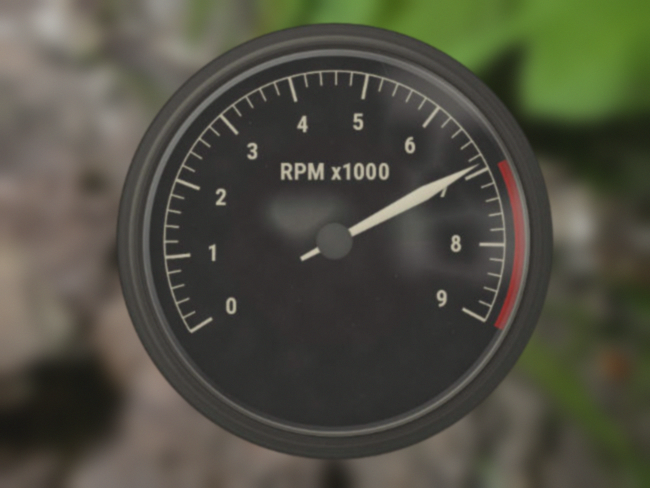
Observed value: **6900** rpm
